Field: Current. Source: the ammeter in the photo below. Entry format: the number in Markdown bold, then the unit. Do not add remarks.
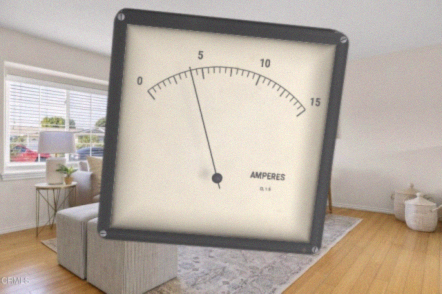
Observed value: **4** A
